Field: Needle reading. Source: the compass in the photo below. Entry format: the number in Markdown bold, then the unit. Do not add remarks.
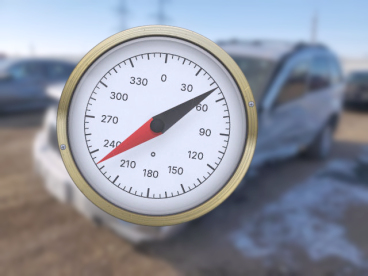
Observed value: **230** °
